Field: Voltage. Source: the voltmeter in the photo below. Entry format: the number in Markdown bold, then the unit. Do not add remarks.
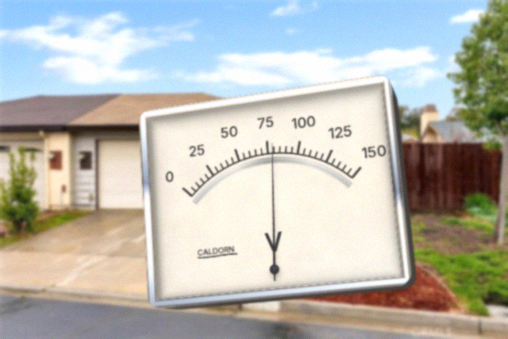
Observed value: **80** V
